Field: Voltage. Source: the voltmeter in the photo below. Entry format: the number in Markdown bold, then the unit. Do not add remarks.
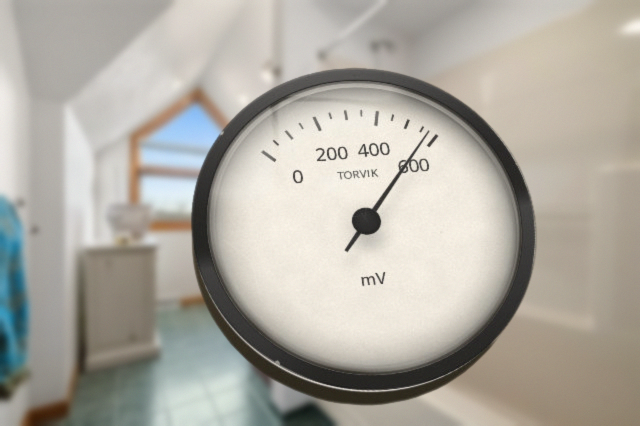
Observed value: **575** mV
